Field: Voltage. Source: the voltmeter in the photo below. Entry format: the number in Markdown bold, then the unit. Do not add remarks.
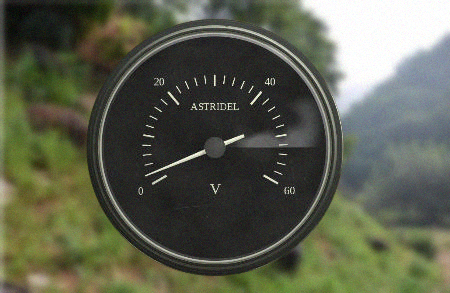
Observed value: **2** V
